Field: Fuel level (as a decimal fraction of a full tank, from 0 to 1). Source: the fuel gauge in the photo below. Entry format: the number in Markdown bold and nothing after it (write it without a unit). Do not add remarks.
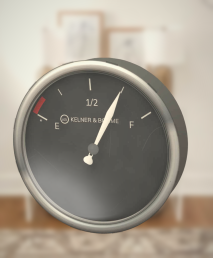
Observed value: **0.75**
